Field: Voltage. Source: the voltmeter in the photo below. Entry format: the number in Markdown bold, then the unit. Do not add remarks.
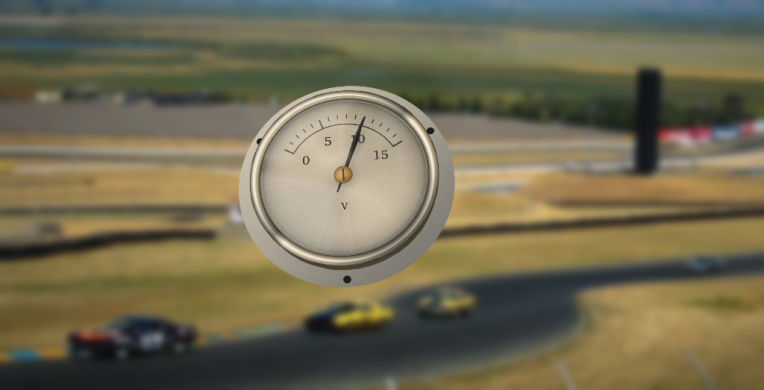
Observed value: **10** V
